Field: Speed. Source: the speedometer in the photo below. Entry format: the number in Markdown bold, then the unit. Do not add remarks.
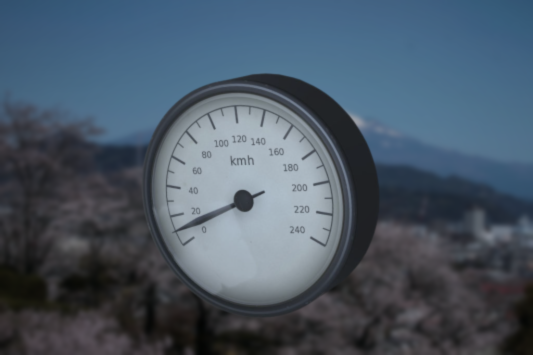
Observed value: **10** km/h
